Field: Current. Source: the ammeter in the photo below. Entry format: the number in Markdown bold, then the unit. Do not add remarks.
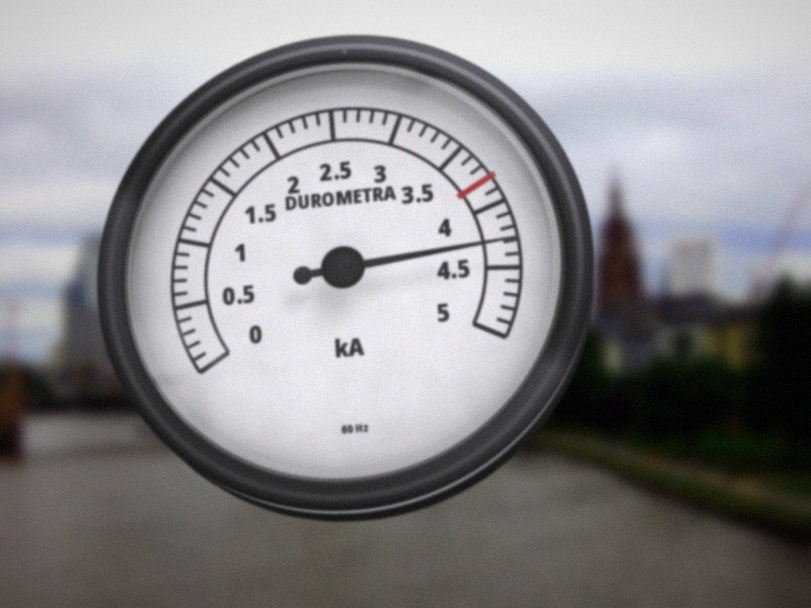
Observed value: **4.3** kA
